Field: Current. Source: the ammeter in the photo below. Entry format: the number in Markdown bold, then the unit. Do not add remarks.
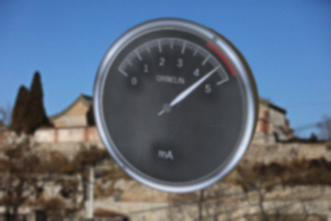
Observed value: **4.5** mA
